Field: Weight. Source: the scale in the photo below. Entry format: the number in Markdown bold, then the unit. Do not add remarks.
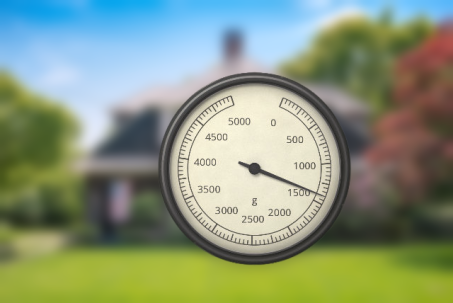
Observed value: **1400** g
